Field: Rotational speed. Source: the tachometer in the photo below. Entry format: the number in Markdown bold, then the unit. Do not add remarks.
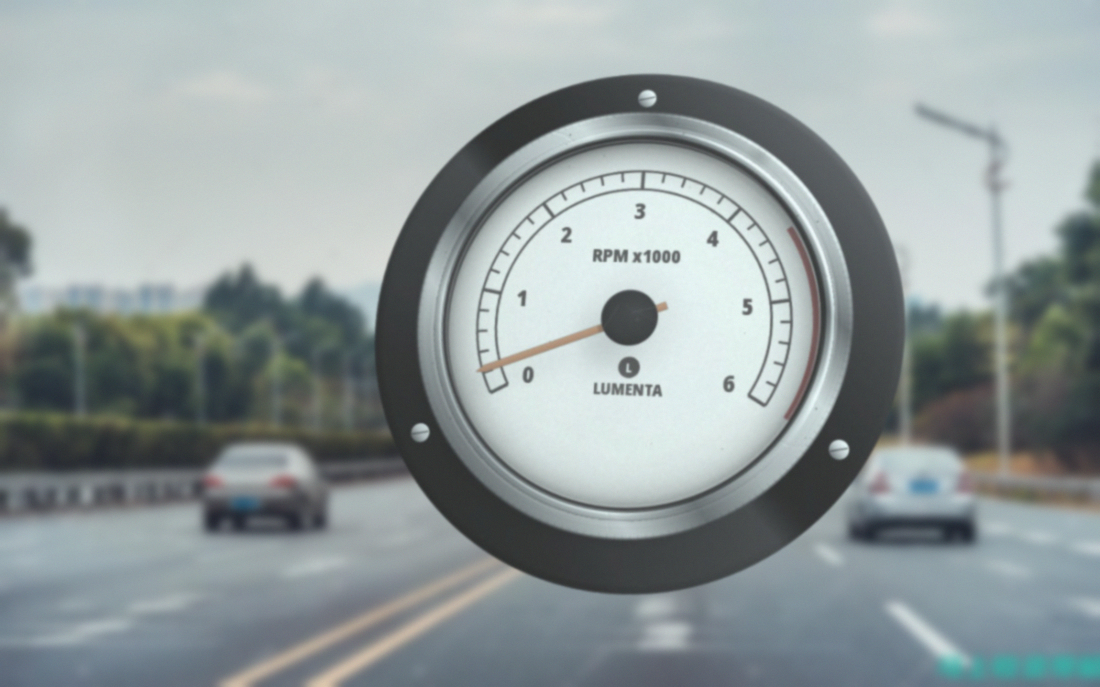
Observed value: **200** rpm
